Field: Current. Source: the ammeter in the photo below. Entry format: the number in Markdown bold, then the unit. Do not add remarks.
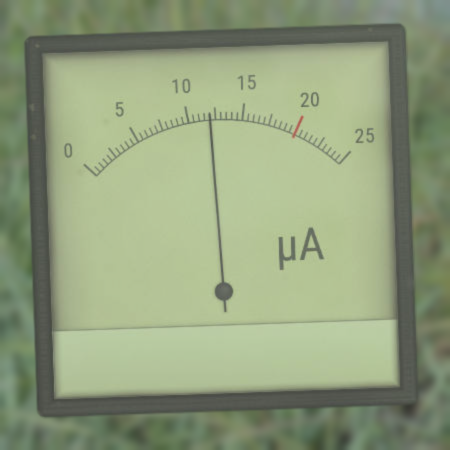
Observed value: **12** µA
